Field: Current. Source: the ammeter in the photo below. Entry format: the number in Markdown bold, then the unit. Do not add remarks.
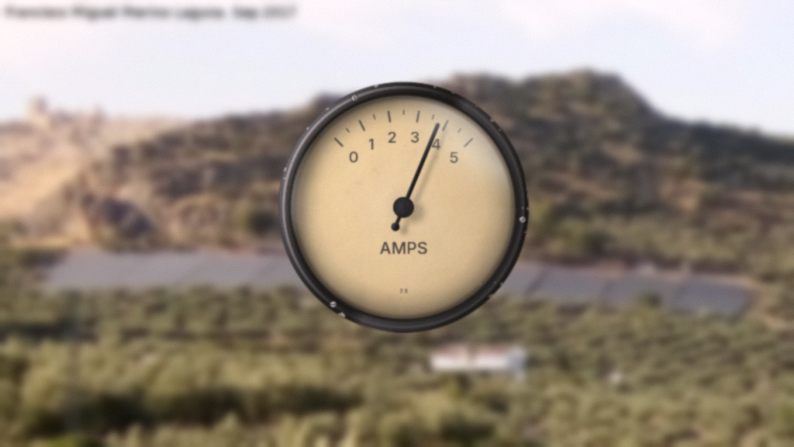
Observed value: **3.75** A
